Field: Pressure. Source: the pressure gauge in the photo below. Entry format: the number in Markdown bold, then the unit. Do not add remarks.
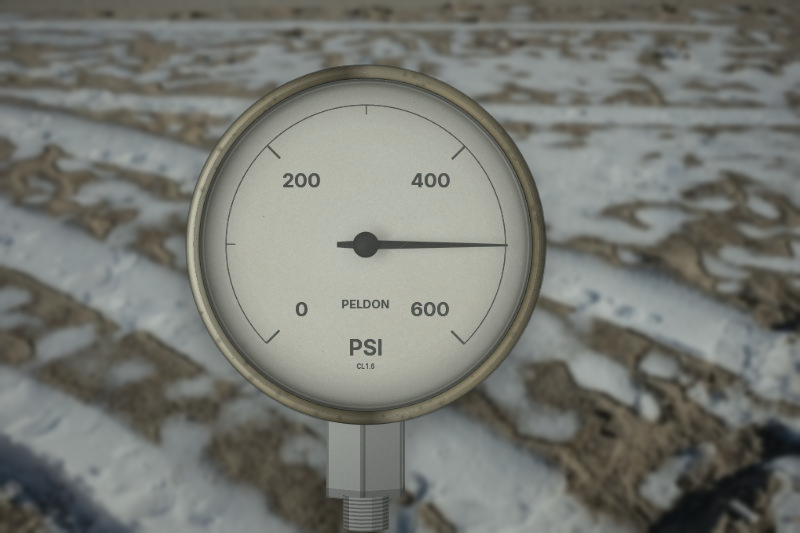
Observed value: **500** psi
